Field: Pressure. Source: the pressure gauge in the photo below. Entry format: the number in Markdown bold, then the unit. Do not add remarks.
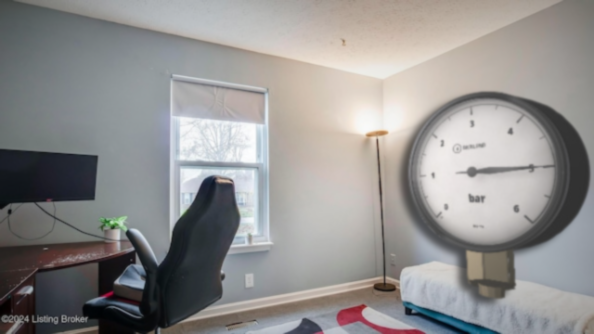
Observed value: **5** bar
